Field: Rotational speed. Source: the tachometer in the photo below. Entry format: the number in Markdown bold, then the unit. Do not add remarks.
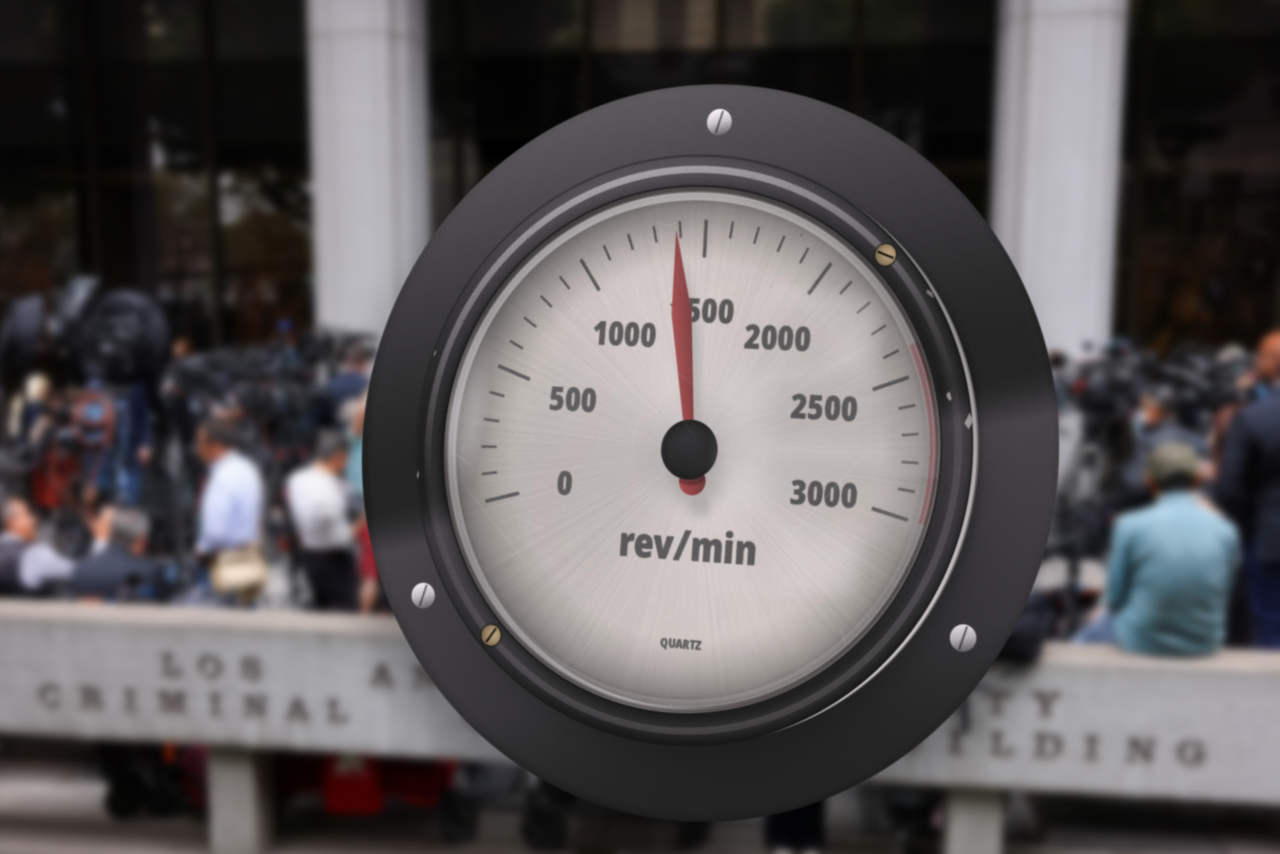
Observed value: **1400** rpm
